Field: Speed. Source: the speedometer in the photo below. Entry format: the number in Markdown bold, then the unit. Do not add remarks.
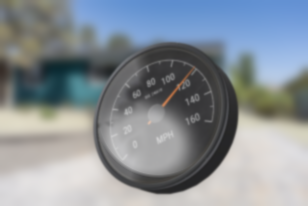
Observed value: **120** mph
